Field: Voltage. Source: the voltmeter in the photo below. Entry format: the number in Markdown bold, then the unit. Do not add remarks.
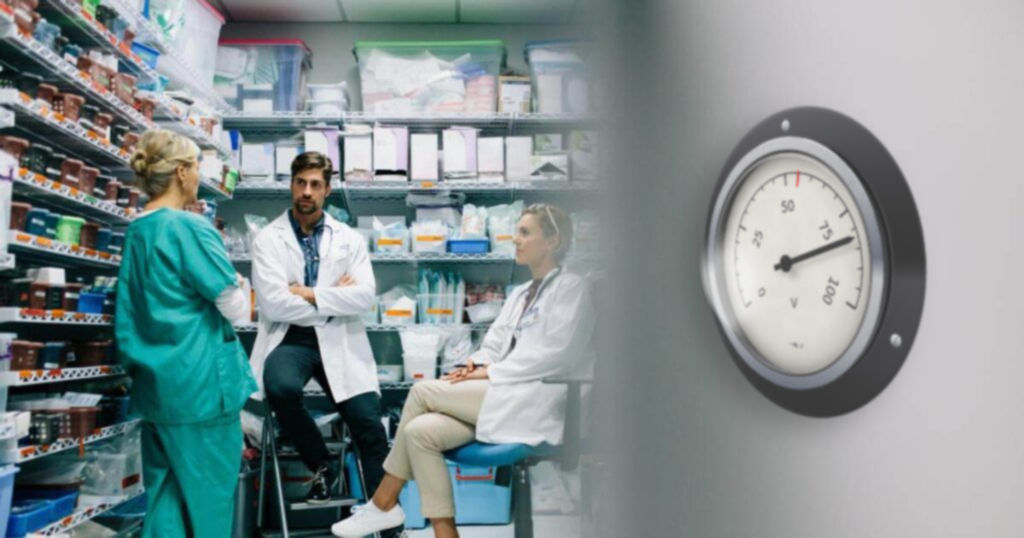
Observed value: **82.5** V
